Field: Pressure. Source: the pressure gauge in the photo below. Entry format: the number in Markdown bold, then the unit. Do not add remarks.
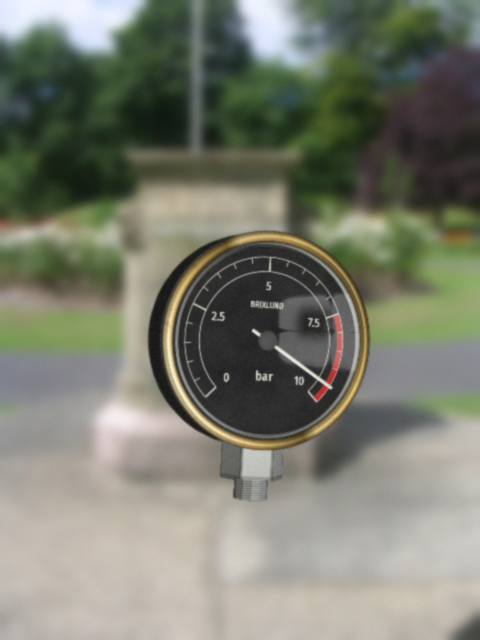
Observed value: **9.5** bar
